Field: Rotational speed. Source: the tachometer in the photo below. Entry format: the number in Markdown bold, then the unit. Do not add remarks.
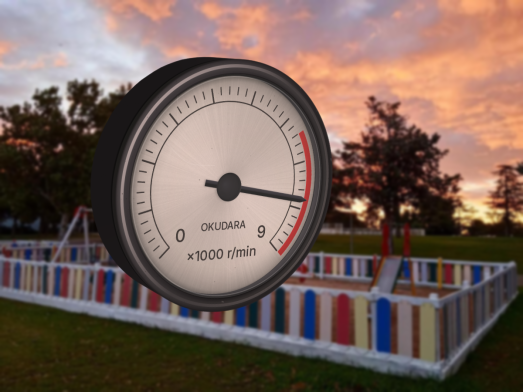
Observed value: **7800** rpm
